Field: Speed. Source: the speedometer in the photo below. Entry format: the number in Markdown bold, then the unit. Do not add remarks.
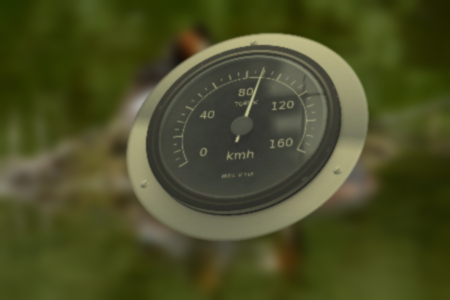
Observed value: **90** km/h
